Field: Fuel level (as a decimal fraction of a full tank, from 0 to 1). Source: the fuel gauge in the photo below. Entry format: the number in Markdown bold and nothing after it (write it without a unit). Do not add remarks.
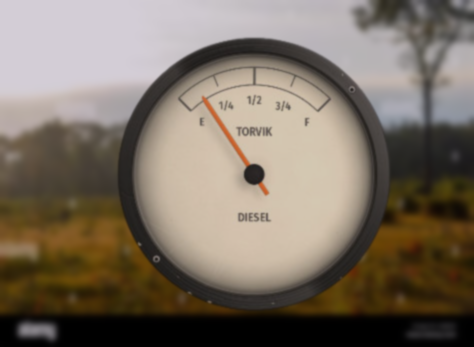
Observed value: **0.125**
